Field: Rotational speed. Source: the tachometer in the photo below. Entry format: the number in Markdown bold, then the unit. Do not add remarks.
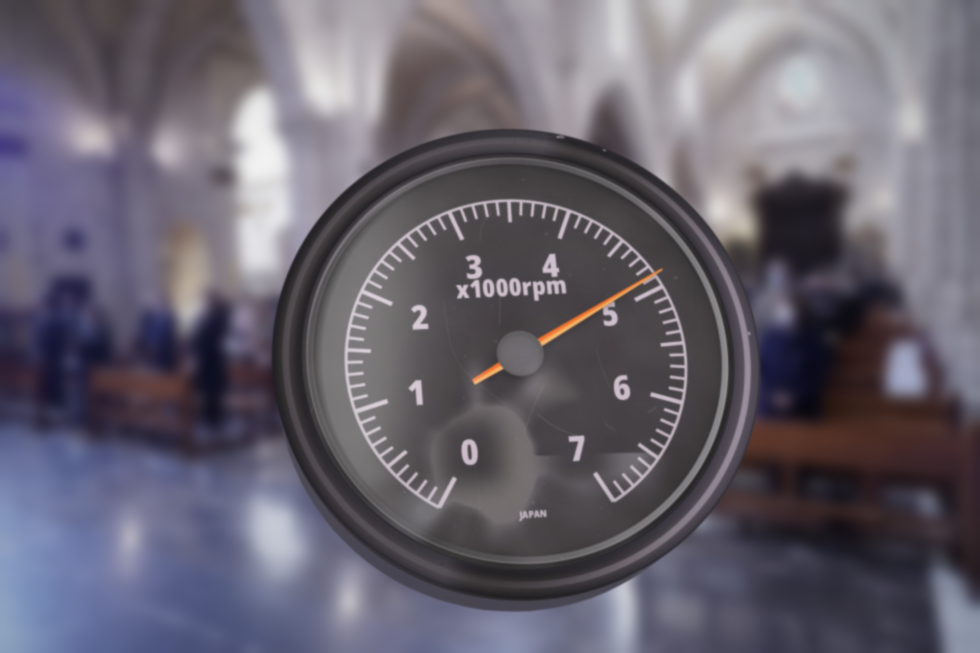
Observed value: **4900** rpm
